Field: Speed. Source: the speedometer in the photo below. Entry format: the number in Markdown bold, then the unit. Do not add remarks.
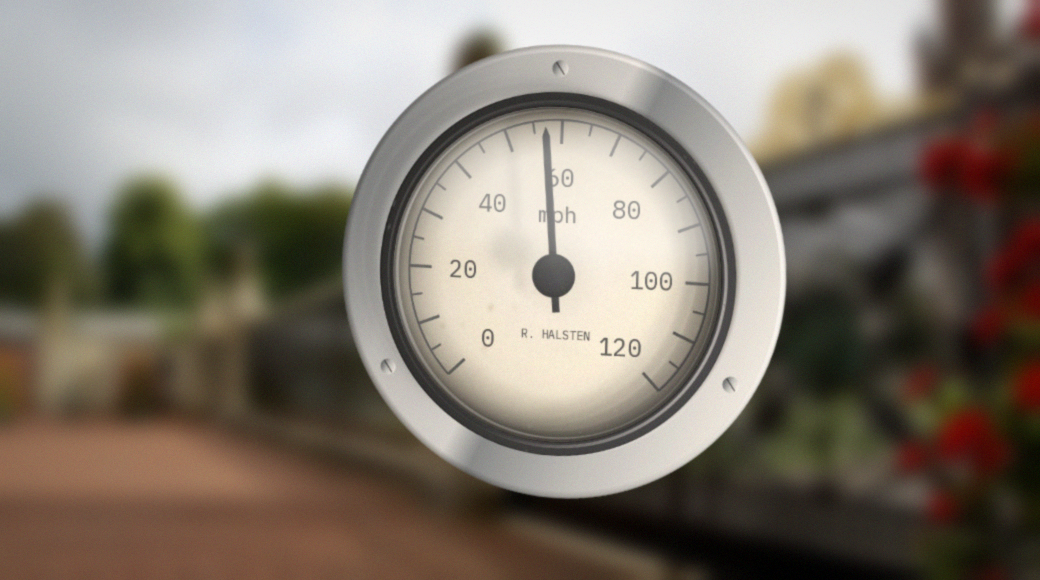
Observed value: **57.5** mph
